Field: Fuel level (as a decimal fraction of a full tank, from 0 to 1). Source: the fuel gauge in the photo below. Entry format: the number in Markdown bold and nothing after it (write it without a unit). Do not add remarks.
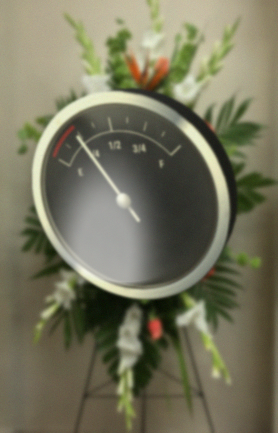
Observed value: **0.25**
